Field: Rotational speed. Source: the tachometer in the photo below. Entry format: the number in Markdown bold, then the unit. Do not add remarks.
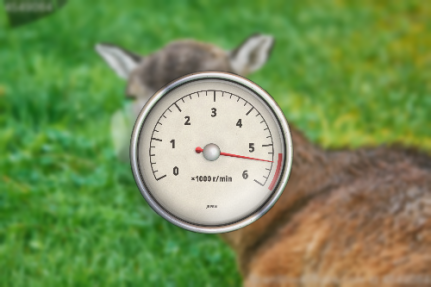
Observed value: **5400** rpm
